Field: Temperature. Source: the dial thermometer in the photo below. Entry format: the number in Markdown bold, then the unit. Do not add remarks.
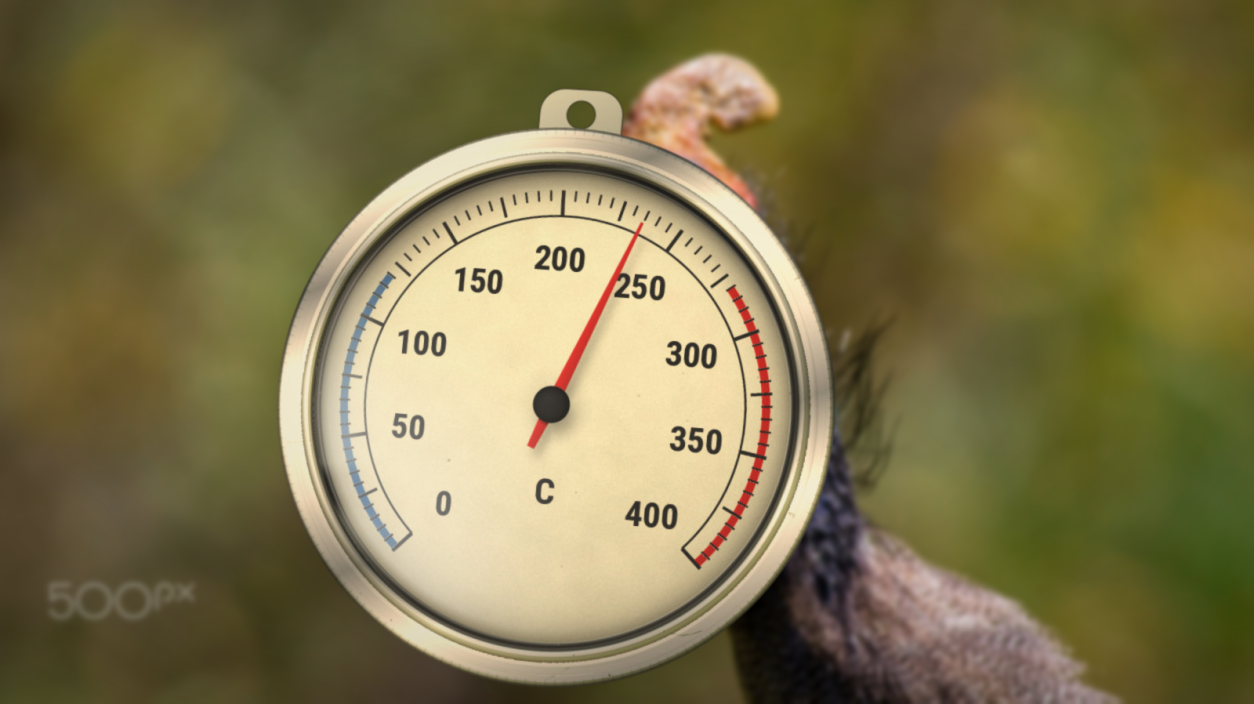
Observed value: **235** °C
